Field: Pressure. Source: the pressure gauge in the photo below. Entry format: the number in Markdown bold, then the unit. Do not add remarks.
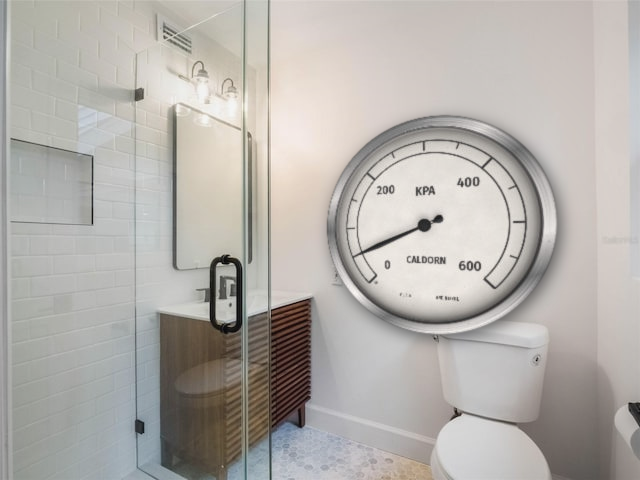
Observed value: **50** kPa
